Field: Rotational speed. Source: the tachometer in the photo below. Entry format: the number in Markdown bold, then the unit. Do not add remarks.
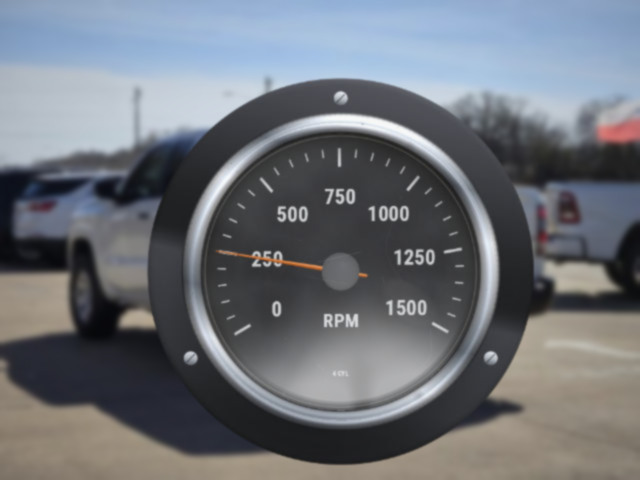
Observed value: **250** rpm
